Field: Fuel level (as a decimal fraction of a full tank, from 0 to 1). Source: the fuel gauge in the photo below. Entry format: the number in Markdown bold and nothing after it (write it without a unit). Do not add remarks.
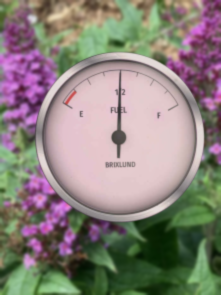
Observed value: **0.5**
